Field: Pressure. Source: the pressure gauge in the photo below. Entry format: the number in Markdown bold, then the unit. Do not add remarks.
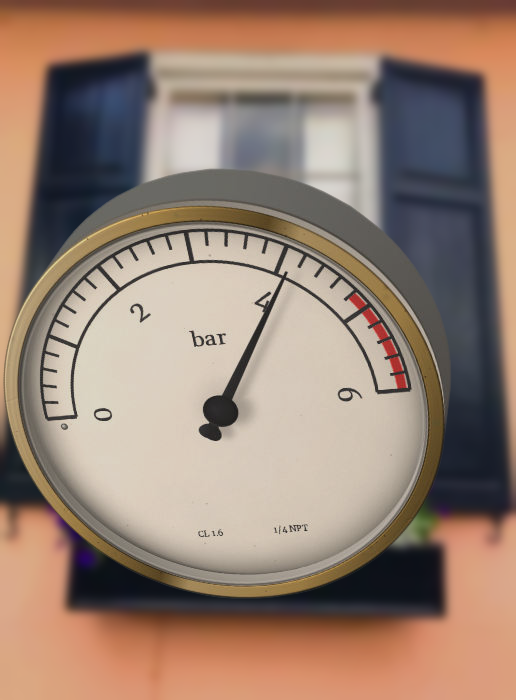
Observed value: **4.1** bar
